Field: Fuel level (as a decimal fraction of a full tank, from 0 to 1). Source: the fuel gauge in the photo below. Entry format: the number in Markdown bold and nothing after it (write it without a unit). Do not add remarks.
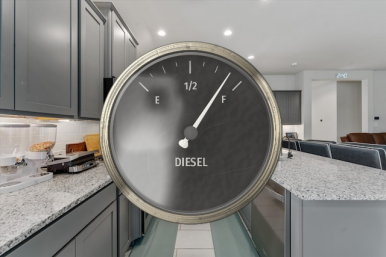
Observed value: **0.875**
